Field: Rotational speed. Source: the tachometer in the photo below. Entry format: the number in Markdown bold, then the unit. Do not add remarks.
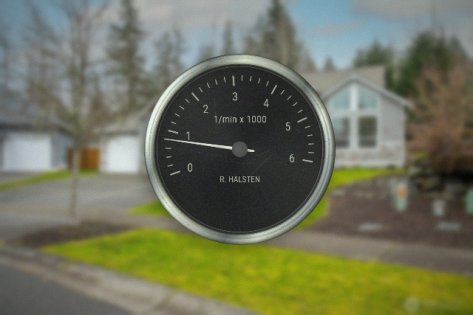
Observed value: **800** rpm
